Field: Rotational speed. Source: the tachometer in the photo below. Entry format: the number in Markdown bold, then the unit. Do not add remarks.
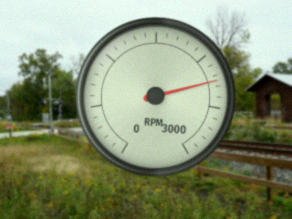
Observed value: **2250** rpm
